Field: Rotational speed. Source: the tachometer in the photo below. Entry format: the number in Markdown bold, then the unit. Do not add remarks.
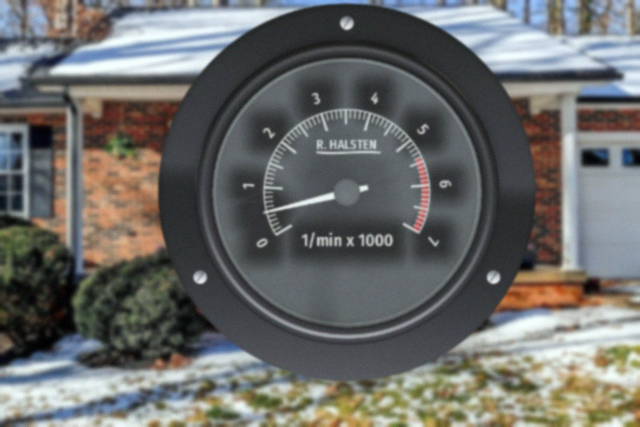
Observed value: **500** rpm
